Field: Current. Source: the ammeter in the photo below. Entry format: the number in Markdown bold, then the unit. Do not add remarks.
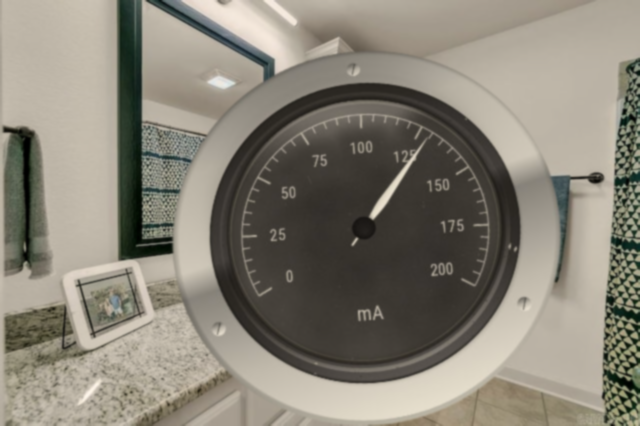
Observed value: **130** mA
